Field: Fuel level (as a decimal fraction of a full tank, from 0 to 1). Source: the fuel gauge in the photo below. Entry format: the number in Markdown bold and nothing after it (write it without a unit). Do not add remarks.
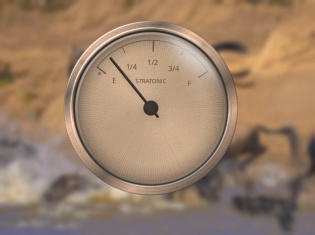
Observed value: **0.125**
